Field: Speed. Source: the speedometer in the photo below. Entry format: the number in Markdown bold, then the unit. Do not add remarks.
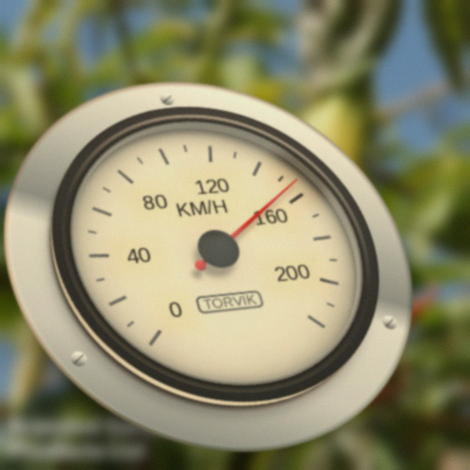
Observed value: **155** km/h
